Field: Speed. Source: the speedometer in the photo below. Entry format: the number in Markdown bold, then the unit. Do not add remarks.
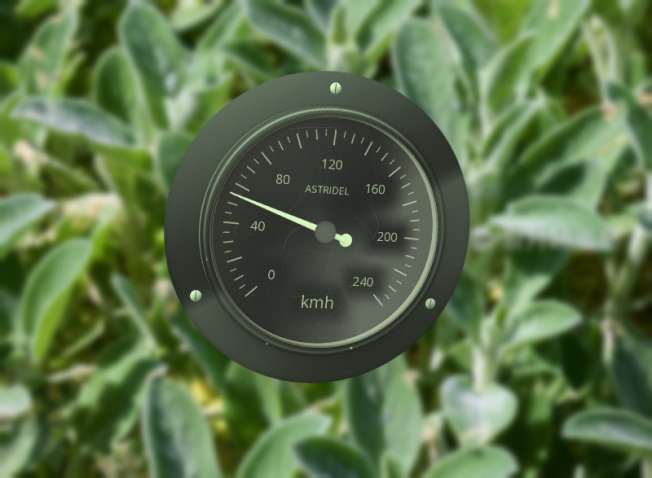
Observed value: **55** km/h
